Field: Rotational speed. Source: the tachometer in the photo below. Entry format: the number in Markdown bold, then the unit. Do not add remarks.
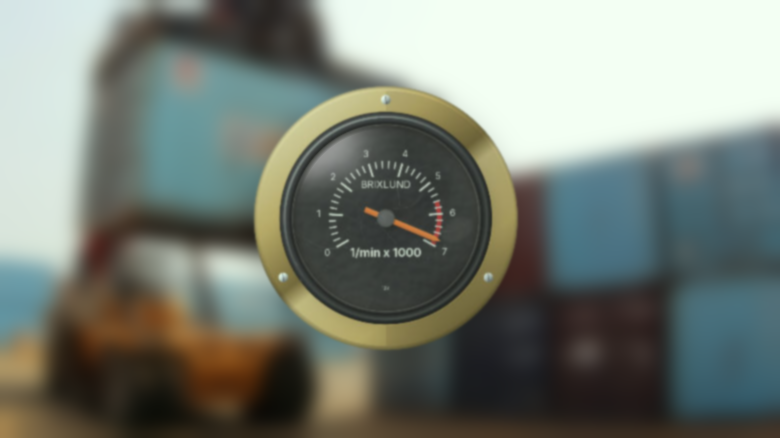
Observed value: **6800** rpm
